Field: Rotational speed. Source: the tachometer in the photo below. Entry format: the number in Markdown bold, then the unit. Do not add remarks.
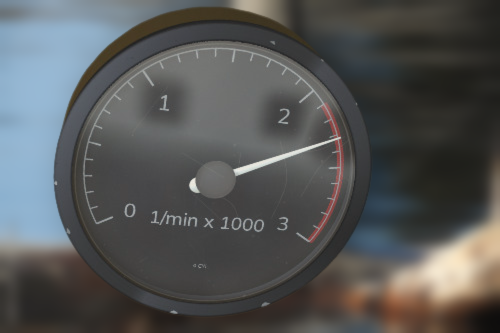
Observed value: **2300** rpm
